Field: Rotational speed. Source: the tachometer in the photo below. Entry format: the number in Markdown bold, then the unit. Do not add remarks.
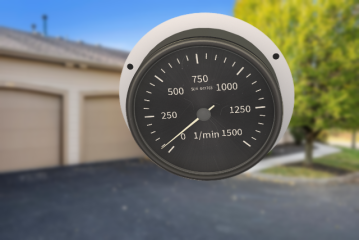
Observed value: **50** rpm
